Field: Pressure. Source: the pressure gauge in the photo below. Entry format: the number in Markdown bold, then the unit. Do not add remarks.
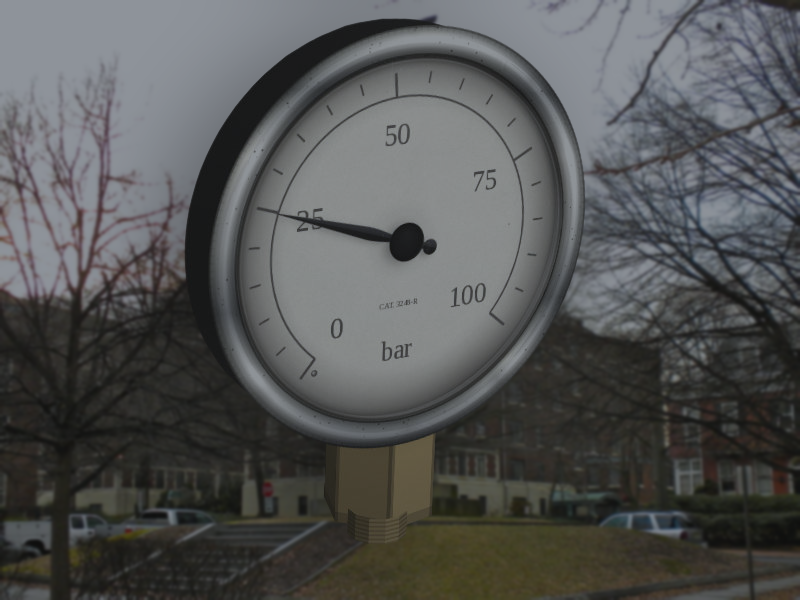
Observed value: **25** bar
